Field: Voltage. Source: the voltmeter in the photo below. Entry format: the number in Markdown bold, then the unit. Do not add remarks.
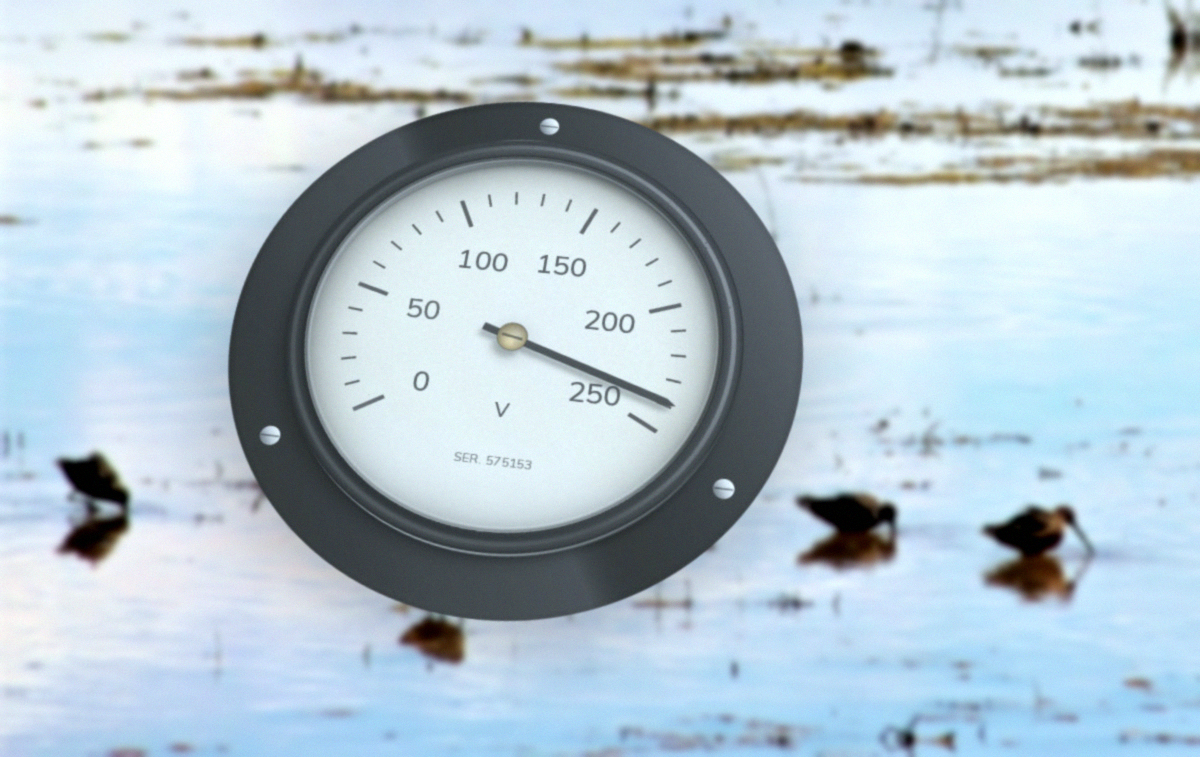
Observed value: **240** V
